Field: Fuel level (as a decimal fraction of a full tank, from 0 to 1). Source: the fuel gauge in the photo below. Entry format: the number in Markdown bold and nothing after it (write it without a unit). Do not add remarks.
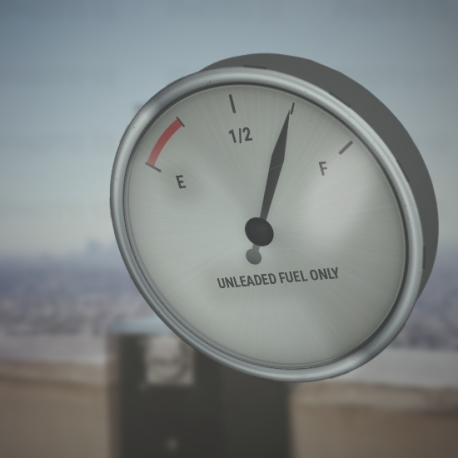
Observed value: **0.75**
